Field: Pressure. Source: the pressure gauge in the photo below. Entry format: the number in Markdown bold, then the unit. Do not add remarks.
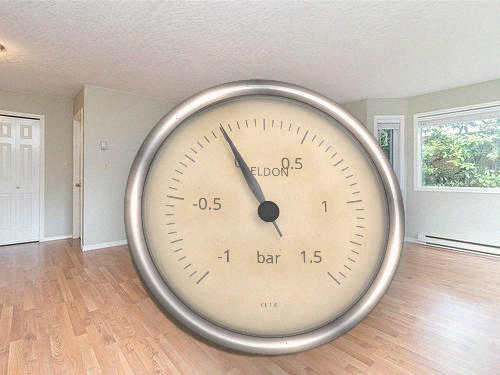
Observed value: **0** bar
